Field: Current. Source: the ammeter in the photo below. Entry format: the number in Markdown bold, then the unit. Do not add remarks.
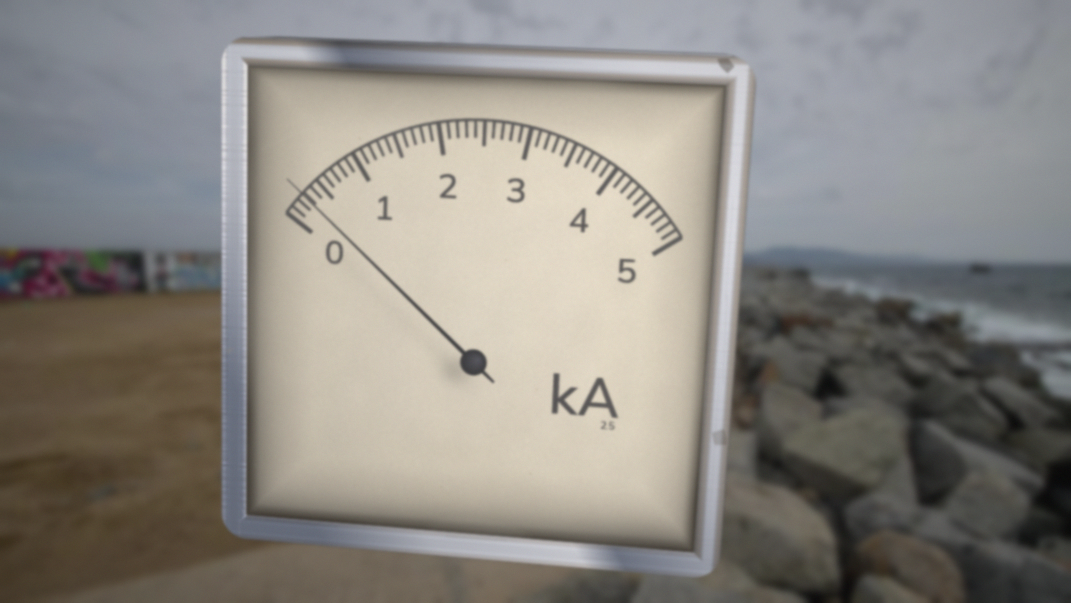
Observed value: **0.3** kA
